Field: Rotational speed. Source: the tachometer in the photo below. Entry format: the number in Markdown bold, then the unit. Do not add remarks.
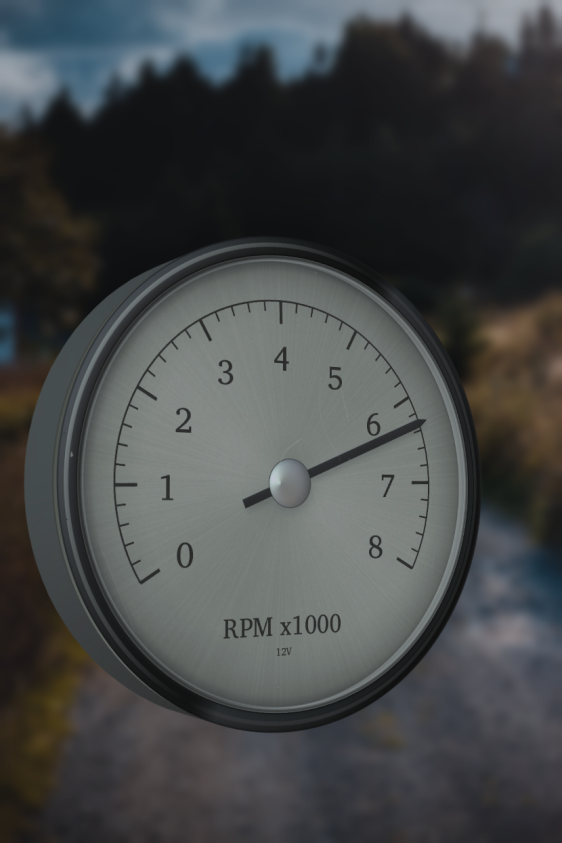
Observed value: **6300** rpm
